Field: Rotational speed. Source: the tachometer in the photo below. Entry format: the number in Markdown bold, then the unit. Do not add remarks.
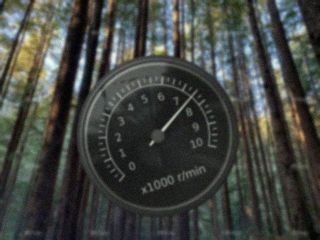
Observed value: **7500** rpm
